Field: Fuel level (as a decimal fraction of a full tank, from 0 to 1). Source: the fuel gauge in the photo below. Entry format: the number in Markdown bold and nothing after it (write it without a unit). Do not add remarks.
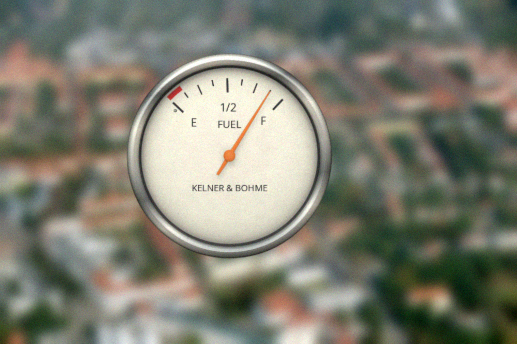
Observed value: **0.875**
